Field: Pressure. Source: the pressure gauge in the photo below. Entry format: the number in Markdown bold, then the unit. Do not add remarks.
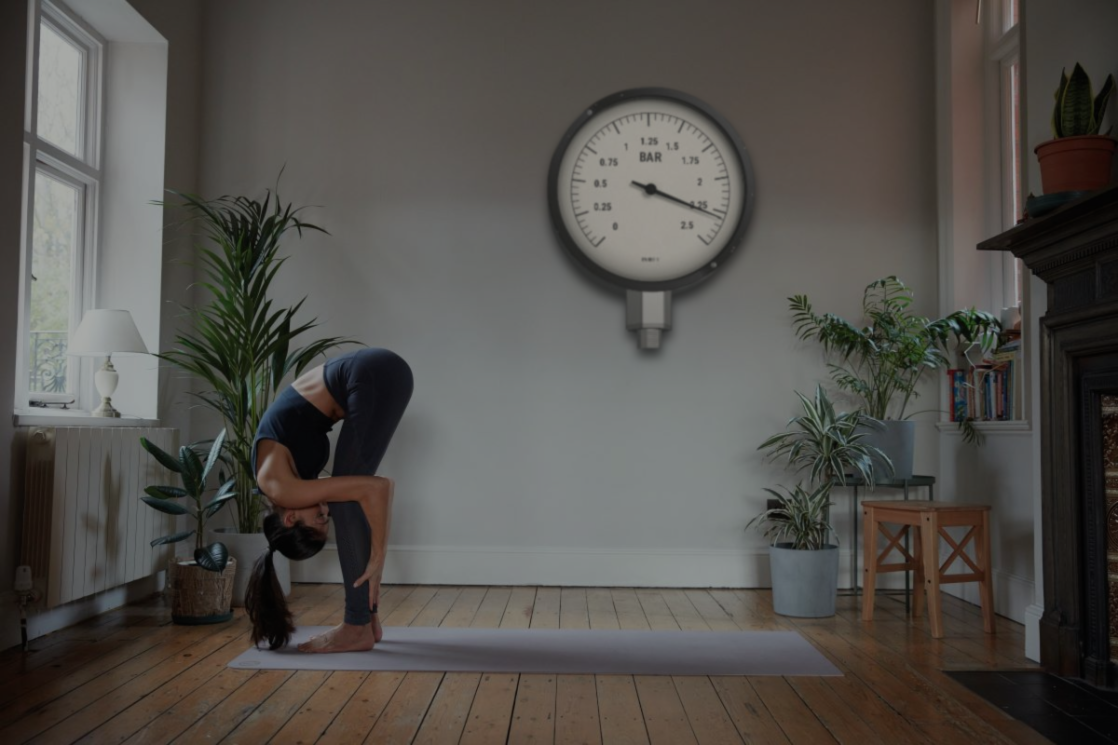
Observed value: **2.3** bar
